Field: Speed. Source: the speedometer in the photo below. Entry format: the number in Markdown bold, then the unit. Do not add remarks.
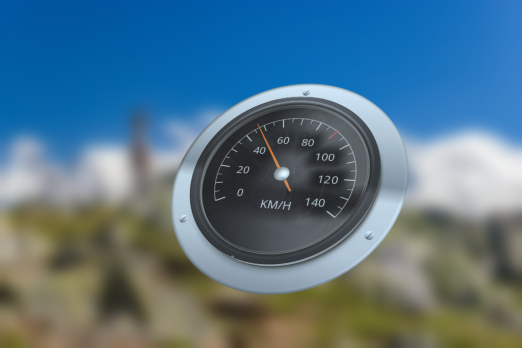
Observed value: **47.5** km/h
